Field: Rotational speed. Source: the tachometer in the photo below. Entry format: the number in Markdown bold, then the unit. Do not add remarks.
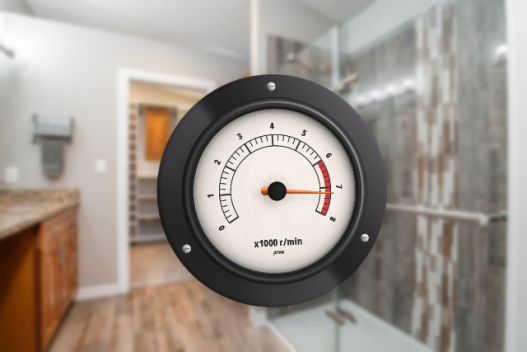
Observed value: **7200** rpm
